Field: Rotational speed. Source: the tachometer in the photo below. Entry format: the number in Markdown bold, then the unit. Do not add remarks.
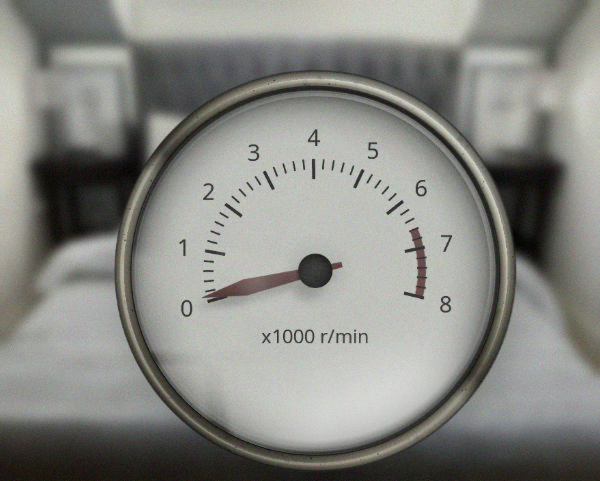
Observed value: **100** rpm
